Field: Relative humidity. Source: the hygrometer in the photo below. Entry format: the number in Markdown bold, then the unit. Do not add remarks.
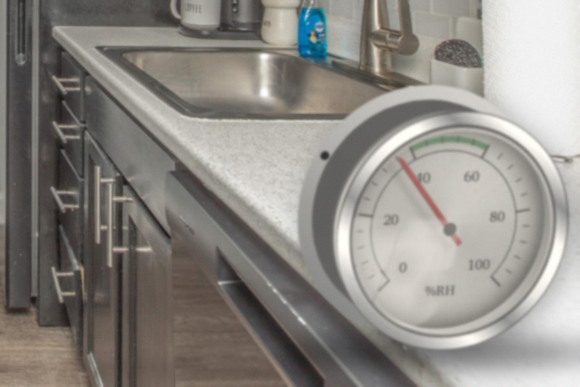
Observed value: **36** %
